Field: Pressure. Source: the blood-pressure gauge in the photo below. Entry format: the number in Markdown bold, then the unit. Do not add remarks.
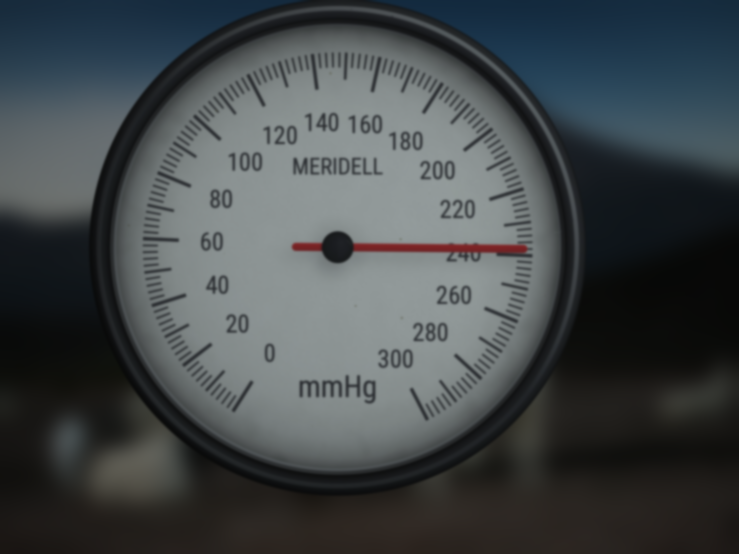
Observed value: **238** mmHg
